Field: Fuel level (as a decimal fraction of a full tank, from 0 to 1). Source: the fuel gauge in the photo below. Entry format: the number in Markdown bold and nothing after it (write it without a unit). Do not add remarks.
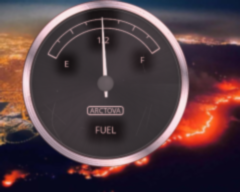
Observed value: **0.5**
